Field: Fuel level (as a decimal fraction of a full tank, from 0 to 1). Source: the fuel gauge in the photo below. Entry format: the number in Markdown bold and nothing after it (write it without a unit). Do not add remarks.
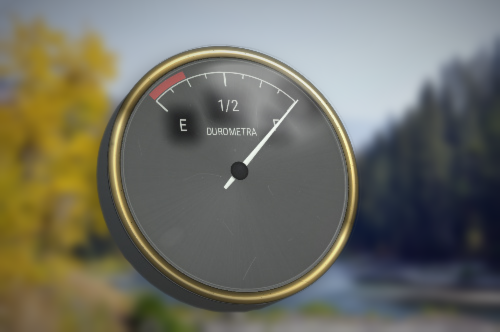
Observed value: **1**
